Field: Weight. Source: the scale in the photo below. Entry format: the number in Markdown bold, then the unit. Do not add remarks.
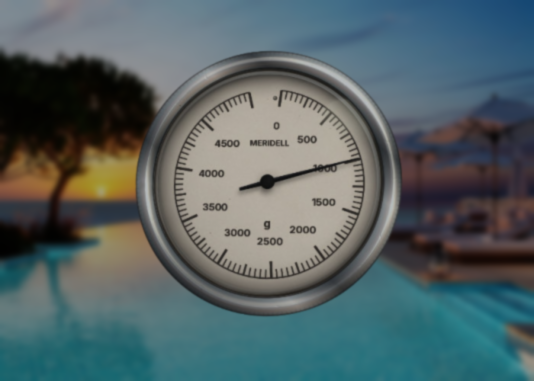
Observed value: **1000** g
